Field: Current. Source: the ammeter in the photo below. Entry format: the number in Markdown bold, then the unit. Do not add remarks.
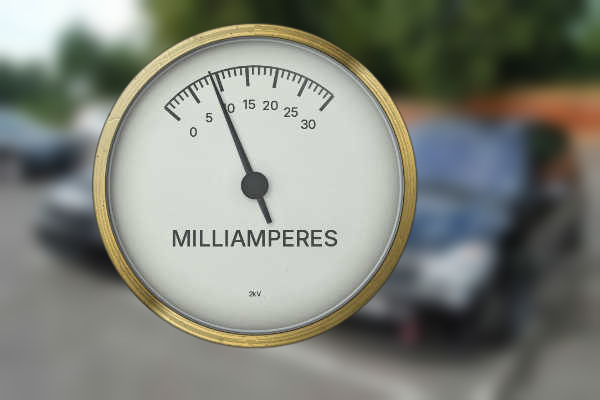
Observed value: **9** mA
